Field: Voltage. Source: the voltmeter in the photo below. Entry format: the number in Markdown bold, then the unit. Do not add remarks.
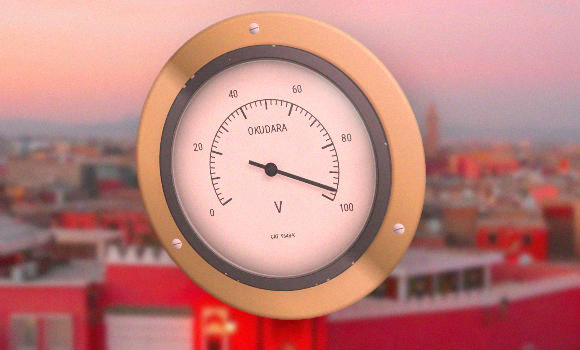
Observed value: **96** V
